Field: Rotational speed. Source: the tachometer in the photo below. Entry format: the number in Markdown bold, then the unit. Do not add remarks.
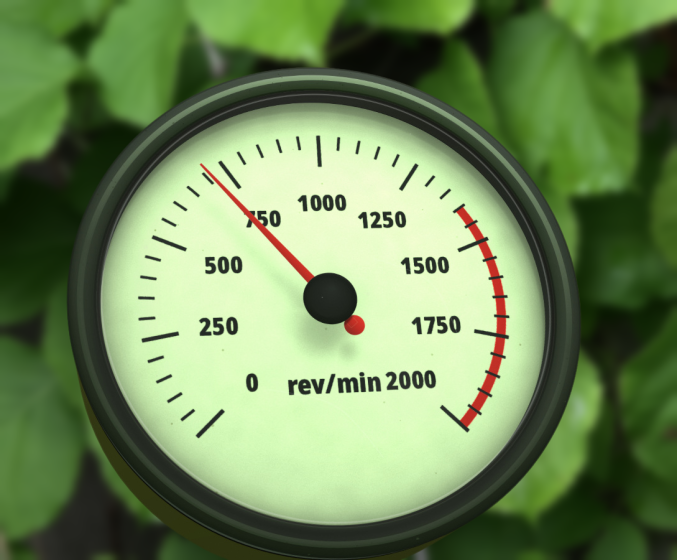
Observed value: **700** rpm
